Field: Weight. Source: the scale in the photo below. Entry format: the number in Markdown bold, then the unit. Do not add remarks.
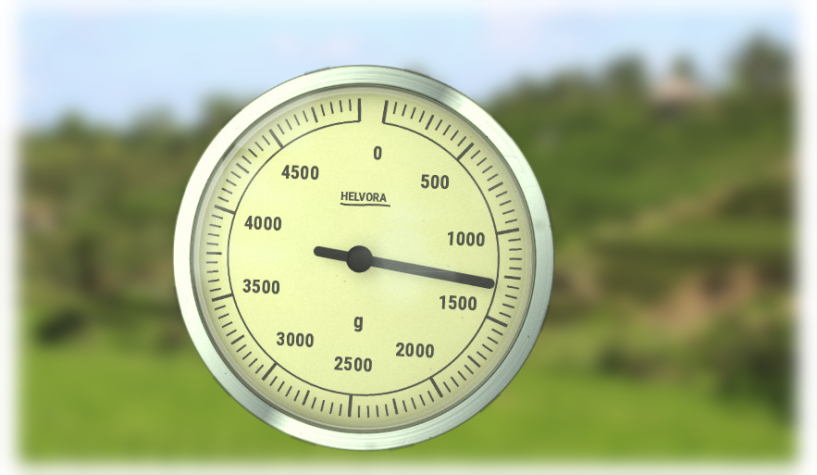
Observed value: **1300** g
